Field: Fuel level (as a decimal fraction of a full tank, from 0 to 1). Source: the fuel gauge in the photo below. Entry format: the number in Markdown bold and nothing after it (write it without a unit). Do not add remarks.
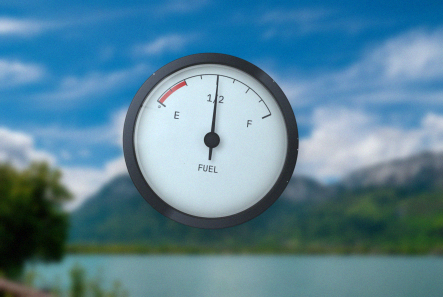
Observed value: **0.5**
